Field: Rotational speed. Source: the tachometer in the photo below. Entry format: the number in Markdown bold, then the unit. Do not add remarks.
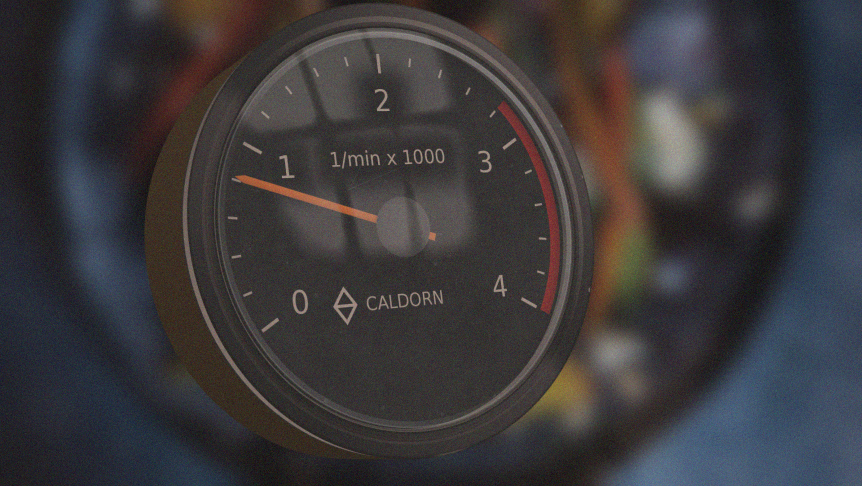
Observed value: **800** rpm
